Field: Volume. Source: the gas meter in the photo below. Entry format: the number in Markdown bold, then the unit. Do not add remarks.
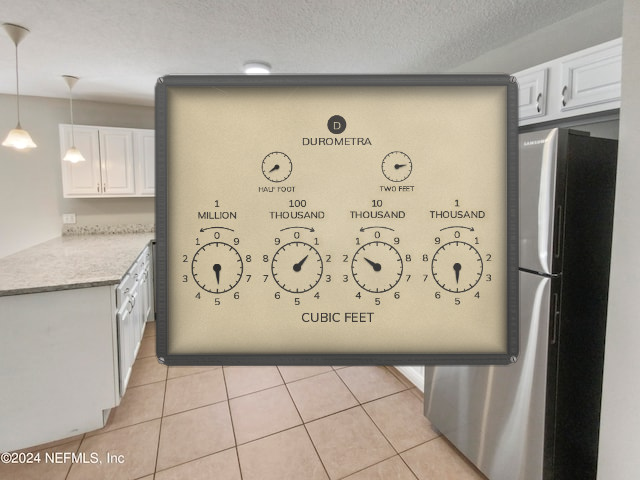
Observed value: **511500** ft³
